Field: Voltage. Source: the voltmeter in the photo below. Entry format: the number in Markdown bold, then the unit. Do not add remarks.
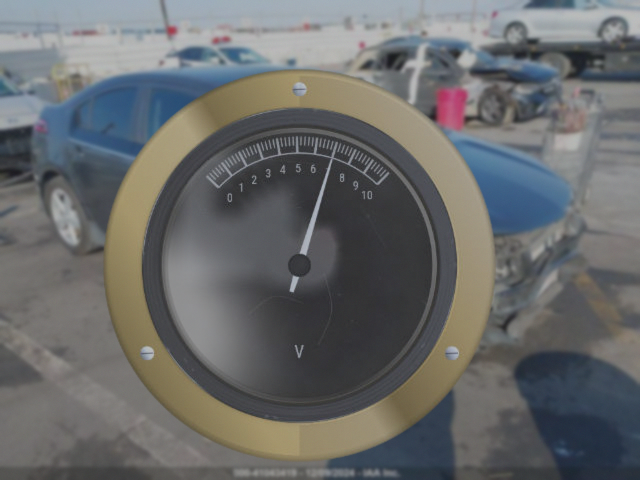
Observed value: **7** V
